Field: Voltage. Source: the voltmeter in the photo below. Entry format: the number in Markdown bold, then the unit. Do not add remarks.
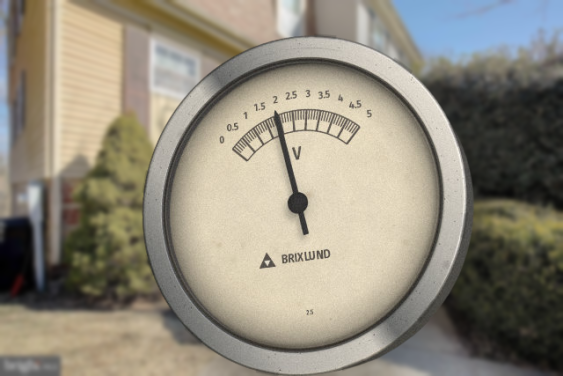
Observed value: **2** V
